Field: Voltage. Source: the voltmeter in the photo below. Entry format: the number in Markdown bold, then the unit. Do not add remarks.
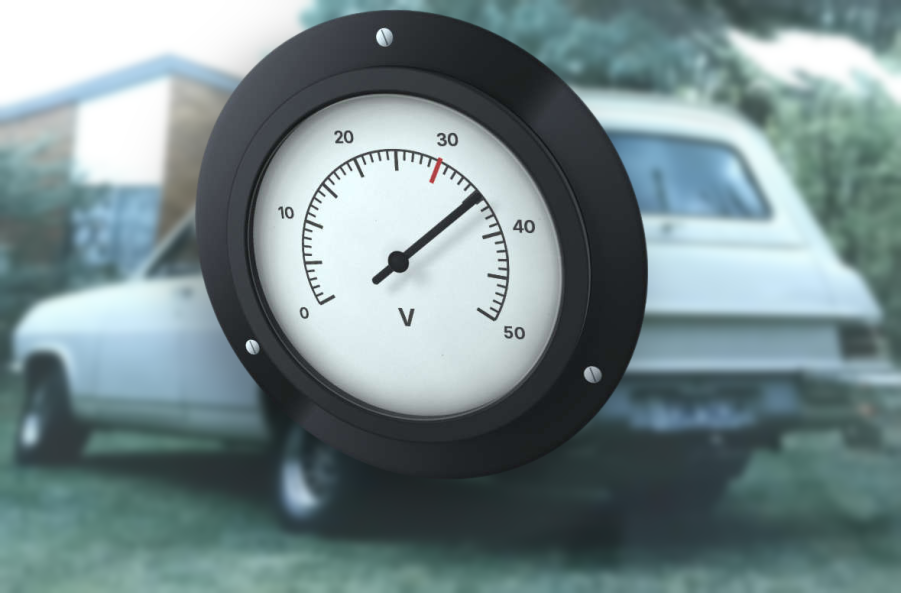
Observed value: **35.5** V
